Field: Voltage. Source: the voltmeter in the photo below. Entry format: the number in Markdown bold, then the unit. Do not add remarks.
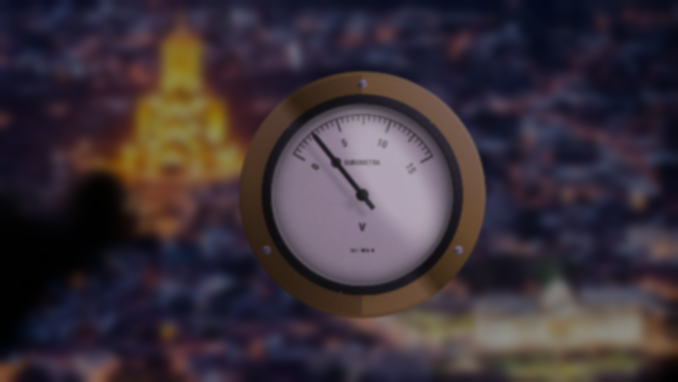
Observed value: **2.5** V
